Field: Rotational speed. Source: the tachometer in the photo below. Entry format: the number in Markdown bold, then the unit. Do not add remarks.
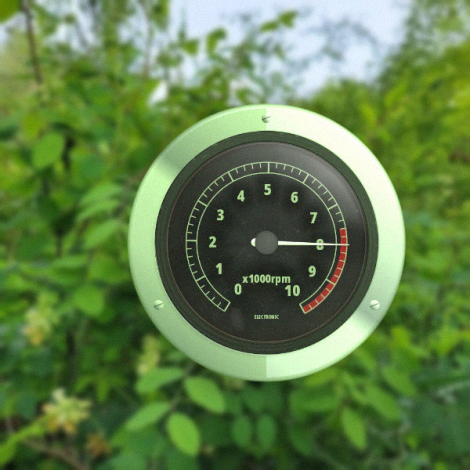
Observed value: **8000** rpm
